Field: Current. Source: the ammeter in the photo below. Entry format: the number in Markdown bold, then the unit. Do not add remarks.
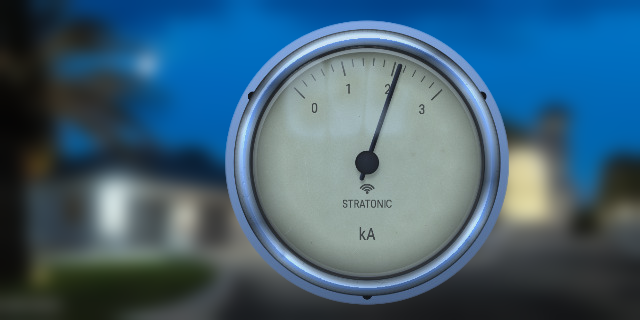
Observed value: **2.1** kA
